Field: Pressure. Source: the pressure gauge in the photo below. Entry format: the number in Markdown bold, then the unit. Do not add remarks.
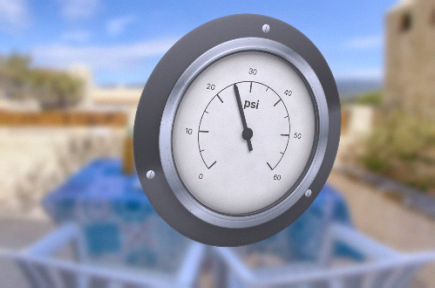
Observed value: **25** psi
